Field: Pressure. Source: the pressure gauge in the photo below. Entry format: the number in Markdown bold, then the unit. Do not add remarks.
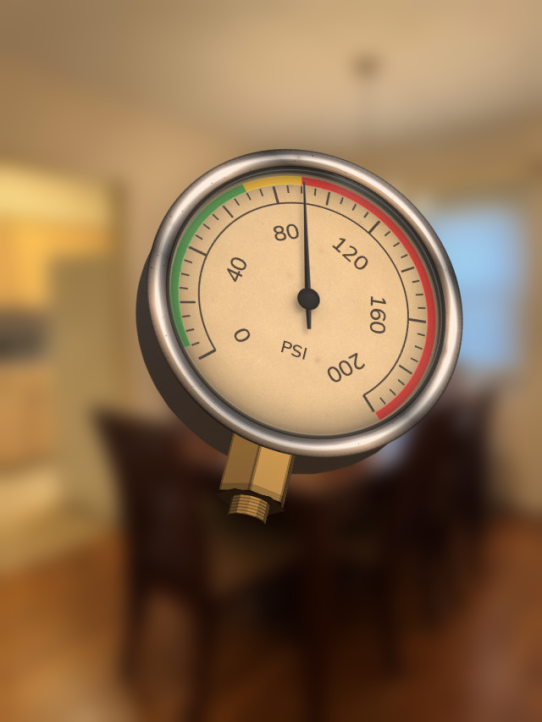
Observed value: **90** psi
